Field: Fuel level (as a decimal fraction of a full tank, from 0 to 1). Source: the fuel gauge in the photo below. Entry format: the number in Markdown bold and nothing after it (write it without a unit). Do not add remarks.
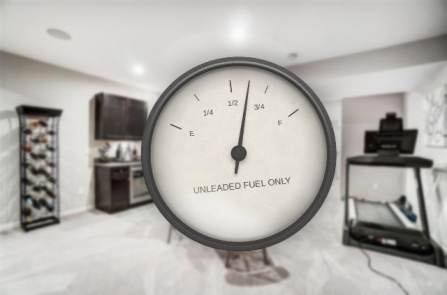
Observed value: **0.625**
